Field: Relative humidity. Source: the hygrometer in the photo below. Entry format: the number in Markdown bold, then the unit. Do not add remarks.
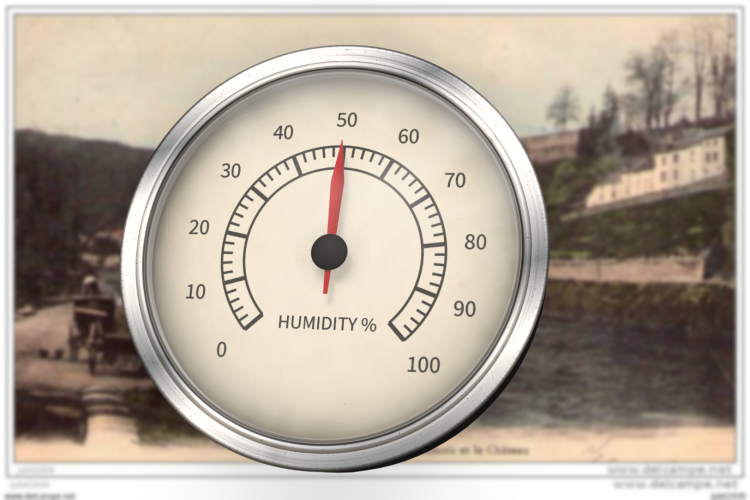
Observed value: **50** %
